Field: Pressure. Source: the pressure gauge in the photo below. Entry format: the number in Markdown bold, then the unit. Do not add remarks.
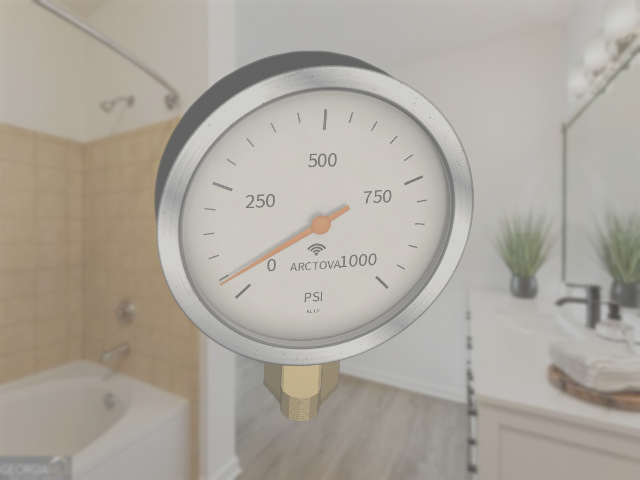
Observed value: **50** psi
